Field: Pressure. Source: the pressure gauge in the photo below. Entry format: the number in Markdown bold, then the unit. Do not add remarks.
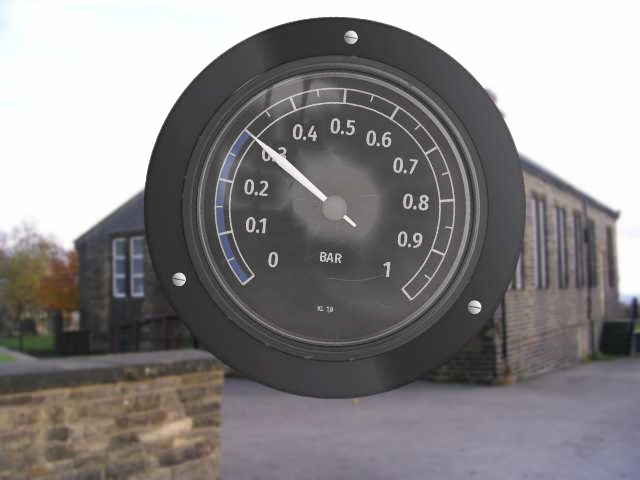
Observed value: **0.3** bar
